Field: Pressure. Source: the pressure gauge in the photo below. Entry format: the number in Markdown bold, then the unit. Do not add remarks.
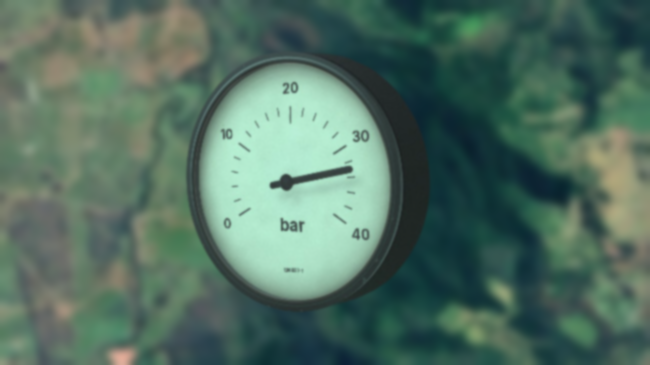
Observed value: **33** bar
